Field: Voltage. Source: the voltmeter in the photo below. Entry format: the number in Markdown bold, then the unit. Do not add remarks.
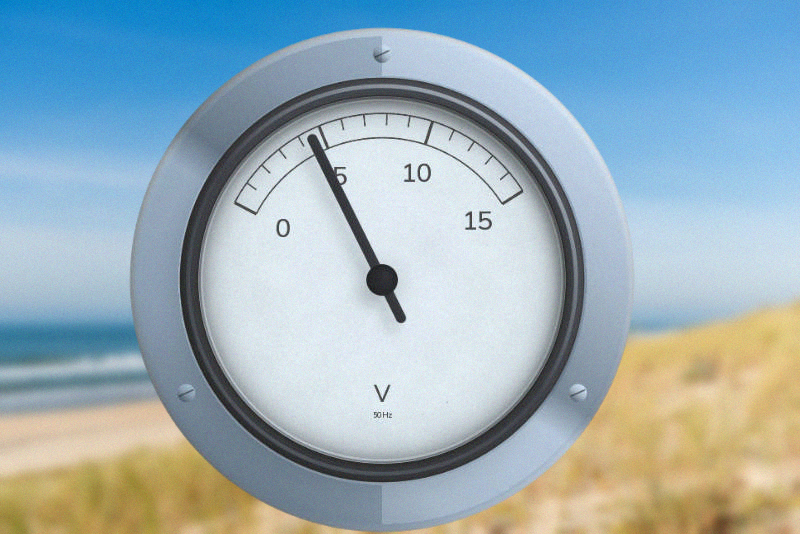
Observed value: **4.5** V
